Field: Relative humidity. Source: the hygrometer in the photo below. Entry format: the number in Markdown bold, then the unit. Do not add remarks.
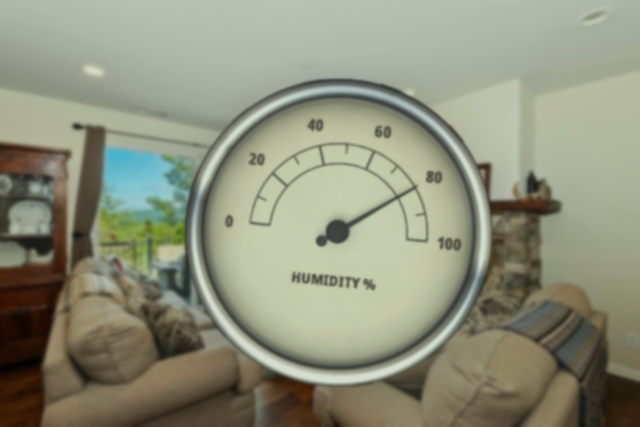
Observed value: **80** %
